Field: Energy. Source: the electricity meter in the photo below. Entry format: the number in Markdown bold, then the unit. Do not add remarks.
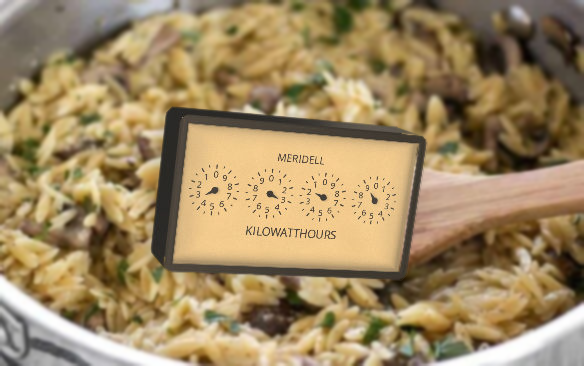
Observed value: **3319** kWh
